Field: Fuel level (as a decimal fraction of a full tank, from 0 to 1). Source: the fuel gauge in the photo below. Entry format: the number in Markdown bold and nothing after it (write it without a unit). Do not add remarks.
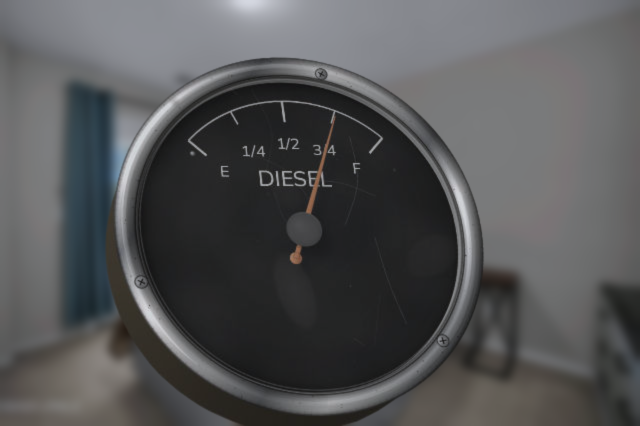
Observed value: **0.75**
